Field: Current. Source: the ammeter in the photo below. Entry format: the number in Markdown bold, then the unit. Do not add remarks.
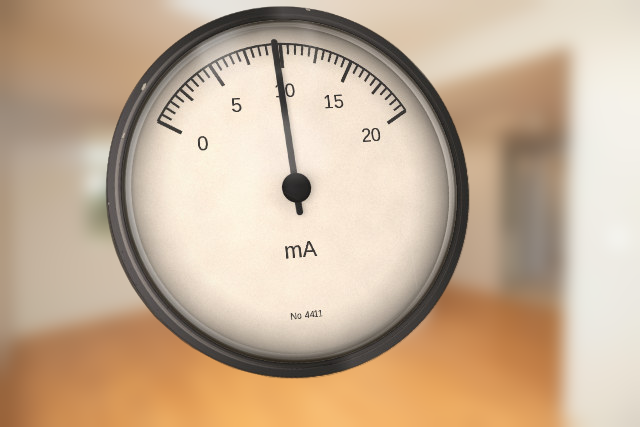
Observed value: **9.5** mA
